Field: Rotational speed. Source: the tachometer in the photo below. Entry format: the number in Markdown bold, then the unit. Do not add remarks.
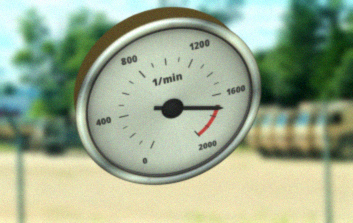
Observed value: **1700** rpm
